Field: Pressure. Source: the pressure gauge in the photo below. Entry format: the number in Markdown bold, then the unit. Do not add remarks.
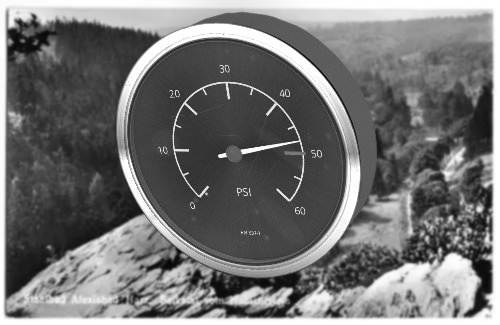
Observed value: **47.5** psi
